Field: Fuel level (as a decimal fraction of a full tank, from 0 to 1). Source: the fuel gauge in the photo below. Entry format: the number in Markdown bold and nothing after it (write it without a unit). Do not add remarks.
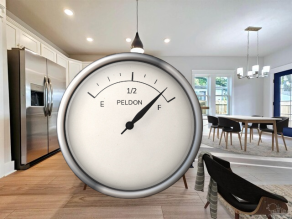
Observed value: **0.875**
